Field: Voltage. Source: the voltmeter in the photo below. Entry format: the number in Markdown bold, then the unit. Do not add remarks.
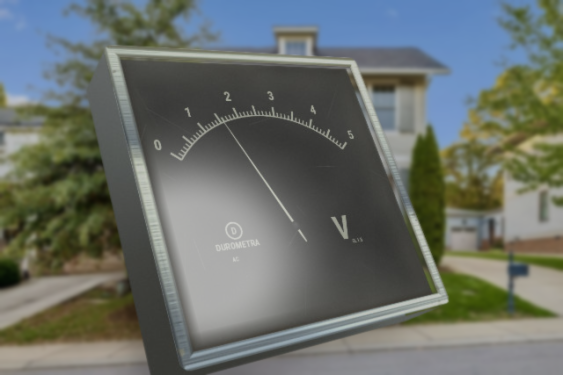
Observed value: **1.5** V
